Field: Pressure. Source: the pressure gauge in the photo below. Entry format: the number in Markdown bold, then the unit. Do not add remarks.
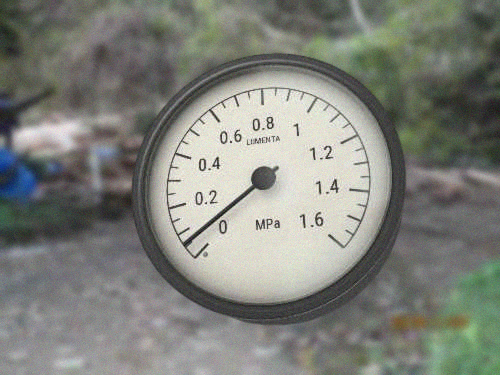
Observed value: **0.05** MPa
